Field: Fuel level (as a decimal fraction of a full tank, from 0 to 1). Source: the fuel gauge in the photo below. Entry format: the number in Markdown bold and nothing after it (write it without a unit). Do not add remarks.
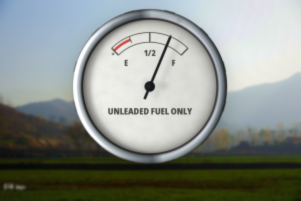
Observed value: **0.75**
